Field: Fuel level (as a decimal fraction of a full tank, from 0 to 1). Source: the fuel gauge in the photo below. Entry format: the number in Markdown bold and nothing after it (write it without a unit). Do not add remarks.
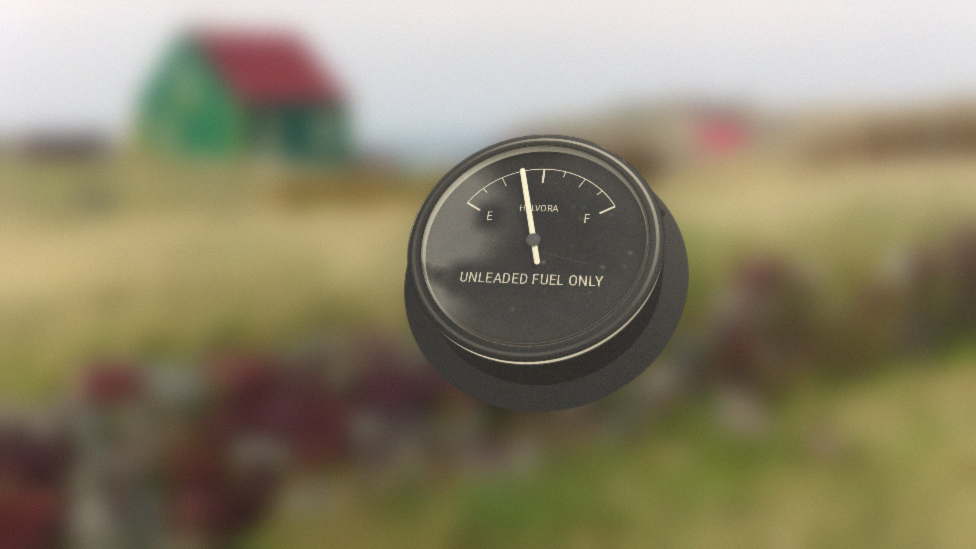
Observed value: **0.375**
